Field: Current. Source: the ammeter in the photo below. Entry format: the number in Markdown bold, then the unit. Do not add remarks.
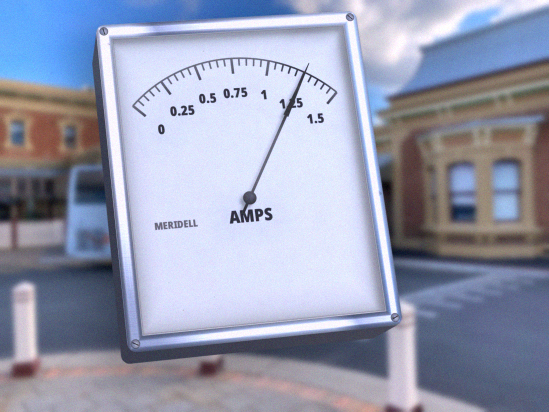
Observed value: **1.25** A
